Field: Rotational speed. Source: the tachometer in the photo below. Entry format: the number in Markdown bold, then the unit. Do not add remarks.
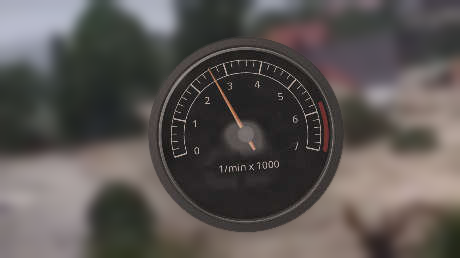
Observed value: **2600** rpm
